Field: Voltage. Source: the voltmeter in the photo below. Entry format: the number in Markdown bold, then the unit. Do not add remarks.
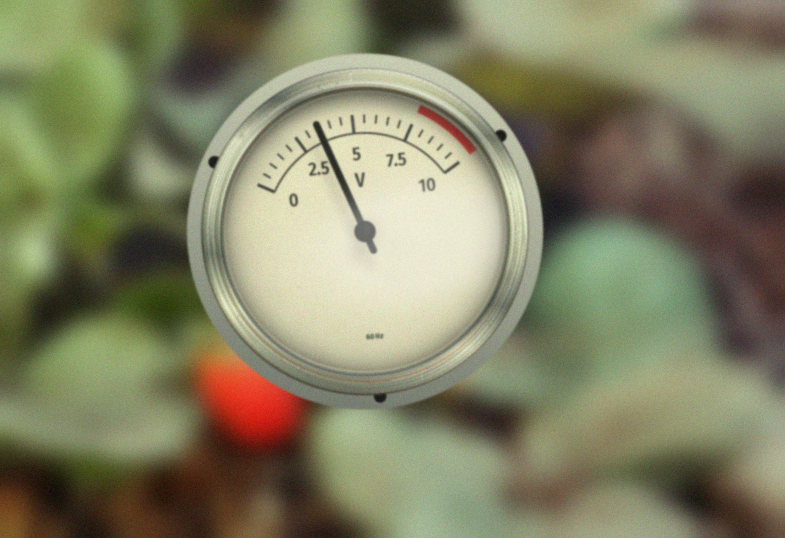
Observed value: **3.5** V
